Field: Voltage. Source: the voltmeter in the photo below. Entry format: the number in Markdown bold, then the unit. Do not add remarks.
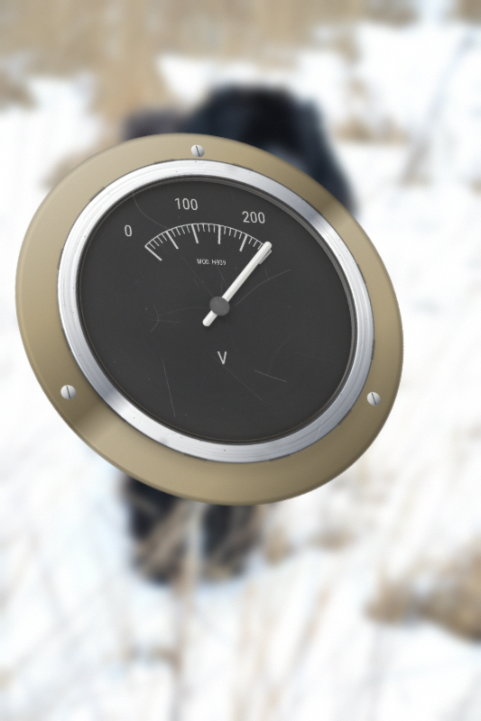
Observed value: **240** V
